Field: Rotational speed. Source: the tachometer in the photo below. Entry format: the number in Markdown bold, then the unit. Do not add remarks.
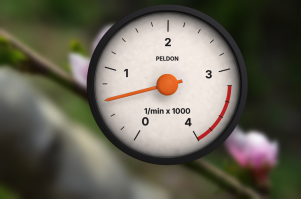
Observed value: **600** rpm
